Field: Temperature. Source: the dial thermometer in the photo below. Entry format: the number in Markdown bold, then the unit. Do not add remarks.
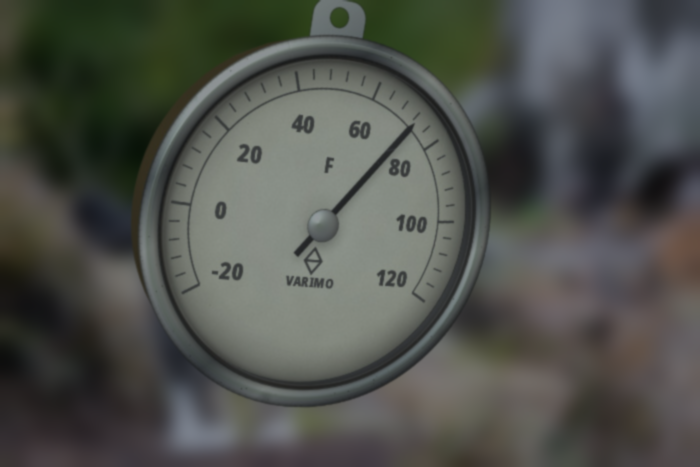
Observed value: **72** °F
